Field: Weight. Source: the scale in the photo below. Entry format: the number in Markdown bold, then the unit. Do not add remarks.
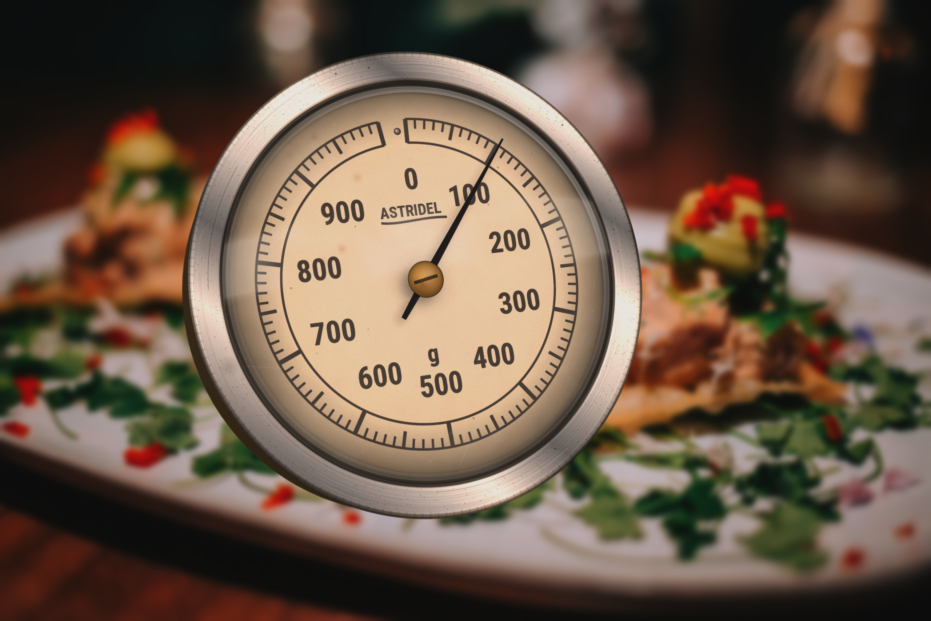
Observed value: **100** g
